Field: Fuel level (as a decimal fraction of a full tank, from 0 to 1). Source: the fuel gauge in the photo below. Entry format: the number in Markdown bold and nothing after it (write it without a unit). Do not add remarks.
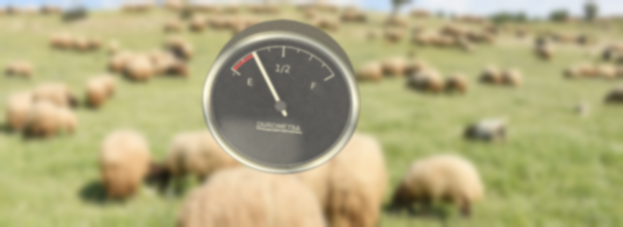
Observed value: **0.25**
